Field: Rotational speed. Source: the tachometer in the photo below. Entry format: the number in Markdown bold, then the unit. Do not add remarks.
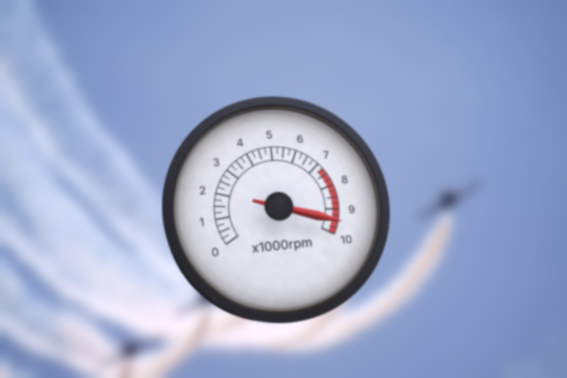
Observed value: **9500** rpm
